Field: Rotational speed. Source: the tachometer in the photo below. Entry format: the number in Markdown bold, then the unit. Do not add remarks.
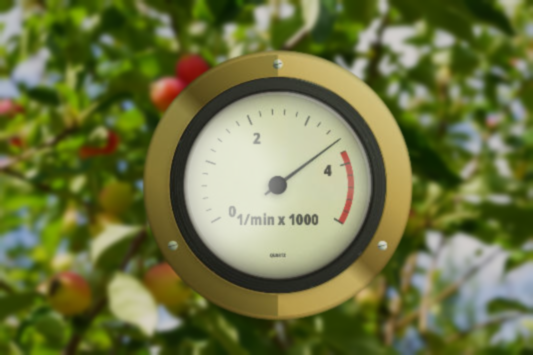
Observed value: **3600** rpm
